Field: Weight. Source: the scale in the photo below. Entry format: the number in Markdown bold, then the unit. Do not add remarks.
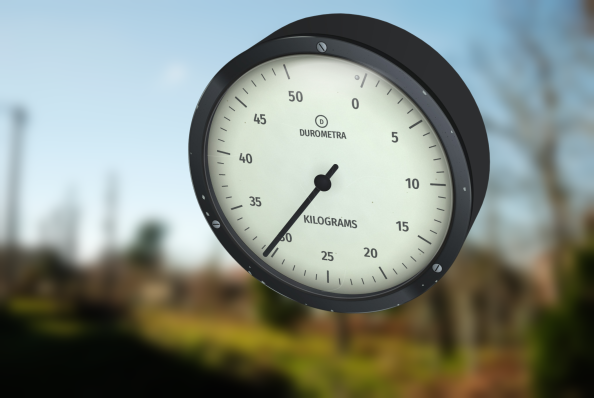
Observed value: **30.5** kg
